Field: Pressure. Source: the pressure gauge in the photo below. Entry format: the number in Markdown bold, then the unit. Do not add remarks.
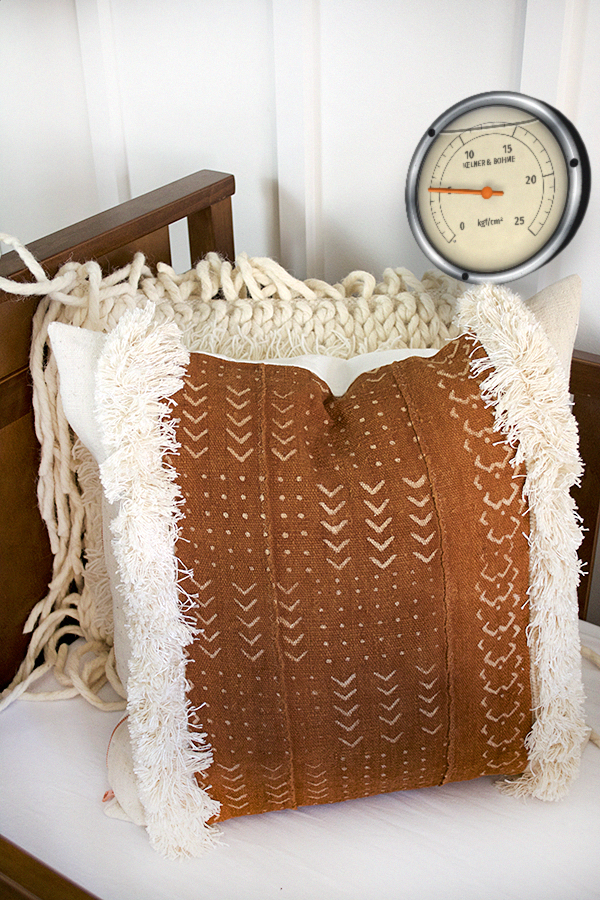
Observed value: **5** kg/cm²
